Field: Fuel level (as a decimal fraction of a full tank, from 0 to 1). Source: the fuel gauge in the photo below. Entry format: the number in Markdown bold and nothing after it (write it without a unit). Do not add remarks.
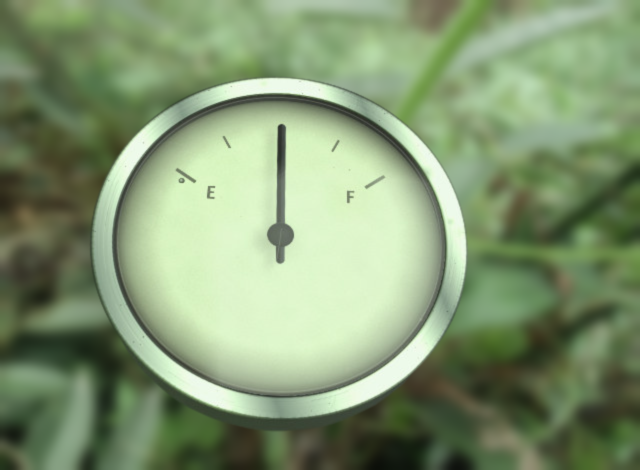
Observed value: **0.5**
